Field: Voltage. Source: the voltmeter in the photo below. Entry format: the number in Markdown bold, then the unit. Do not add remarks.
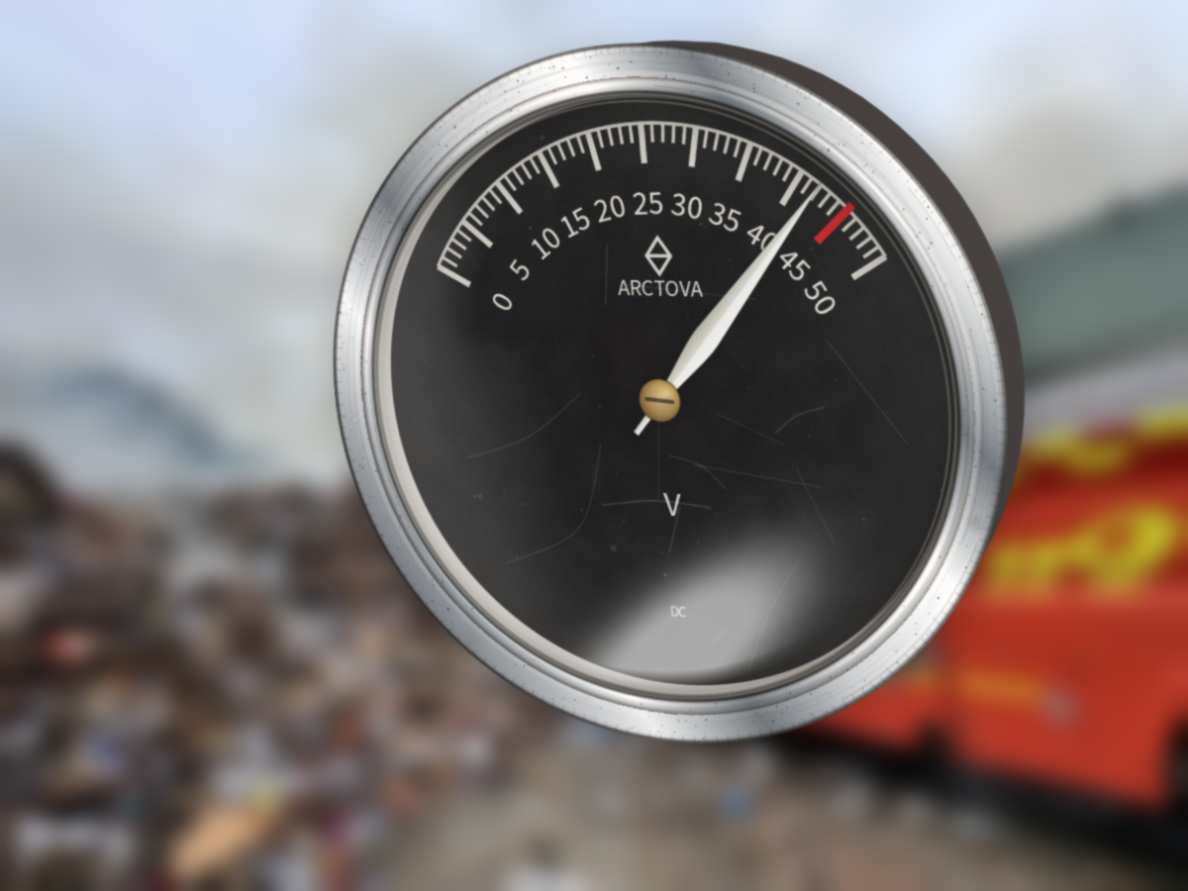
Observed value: **42** V
